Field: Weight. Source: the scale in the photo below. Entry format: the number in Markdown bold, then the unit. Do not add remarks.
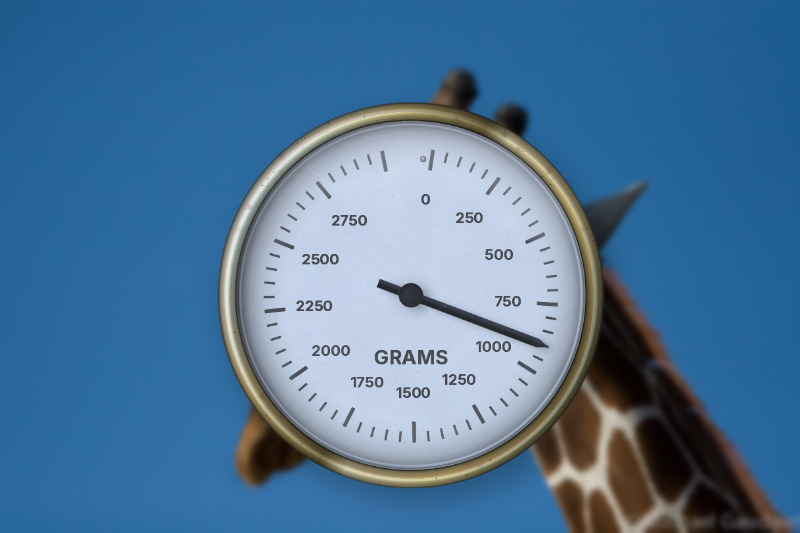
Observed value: **900** g
